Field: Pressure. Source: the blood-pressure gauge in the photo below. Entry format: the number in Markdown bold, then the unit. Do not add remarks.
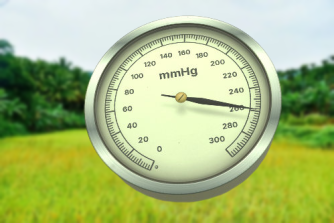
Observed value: **260** mmHg
